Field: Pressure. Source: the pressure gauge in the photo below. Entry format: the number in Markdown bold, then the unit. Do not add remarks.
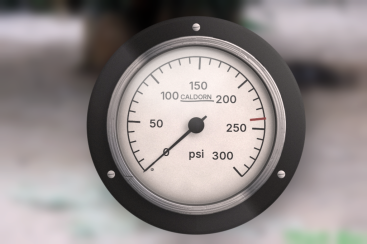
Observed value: **0** psi
